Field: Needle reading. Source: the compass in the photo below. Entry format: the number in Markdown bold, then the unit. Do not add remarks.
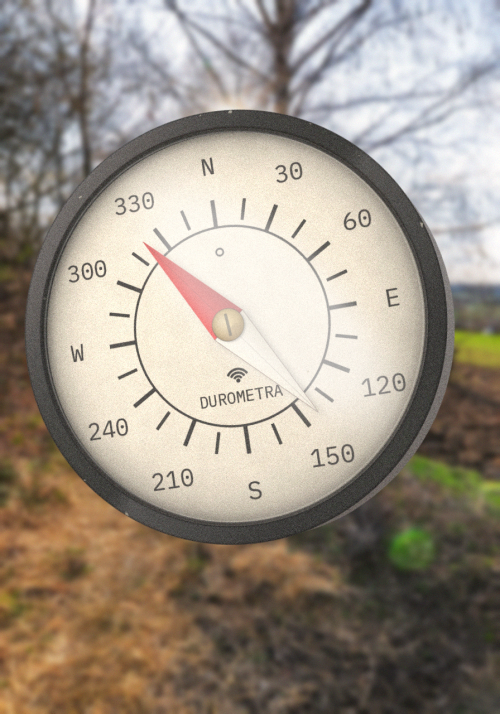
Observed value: **322.5** °
